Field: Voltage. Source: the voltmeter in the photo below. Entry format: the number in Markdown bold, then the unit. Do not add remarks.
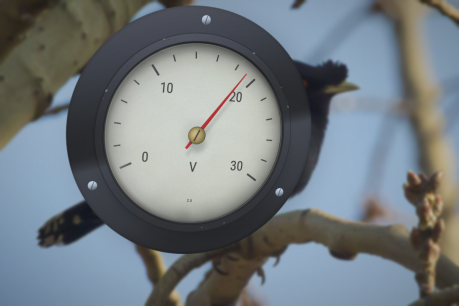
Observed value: **19** V
